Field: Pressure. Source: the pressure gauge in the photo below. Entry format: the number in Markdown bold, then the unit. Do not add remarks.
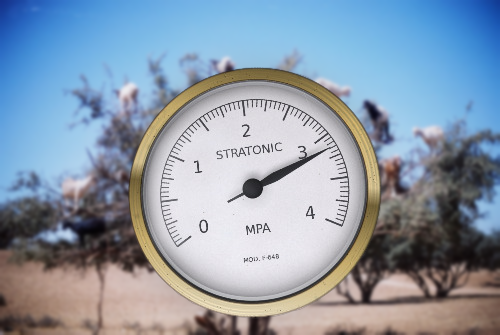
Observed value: **3.15** MPa
